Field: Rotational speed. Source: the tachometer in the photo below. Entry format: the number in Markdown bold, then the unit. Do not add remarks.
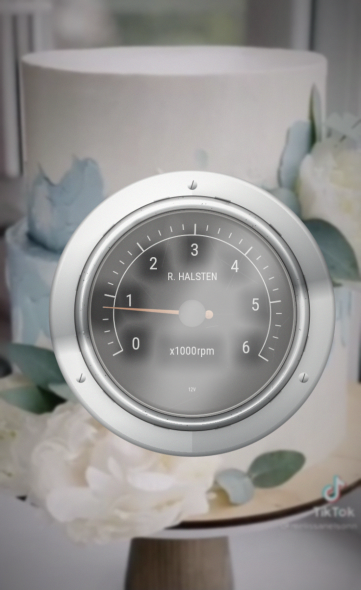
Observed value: **800** rpm
